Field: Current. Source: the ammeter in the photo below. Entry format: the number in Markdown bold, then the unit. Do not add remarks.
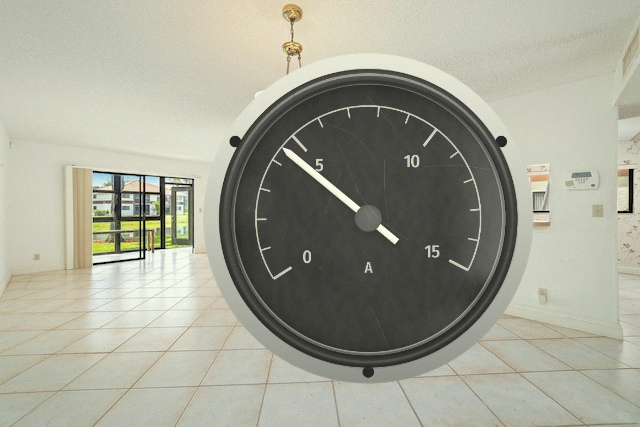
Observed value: **4.5** A
